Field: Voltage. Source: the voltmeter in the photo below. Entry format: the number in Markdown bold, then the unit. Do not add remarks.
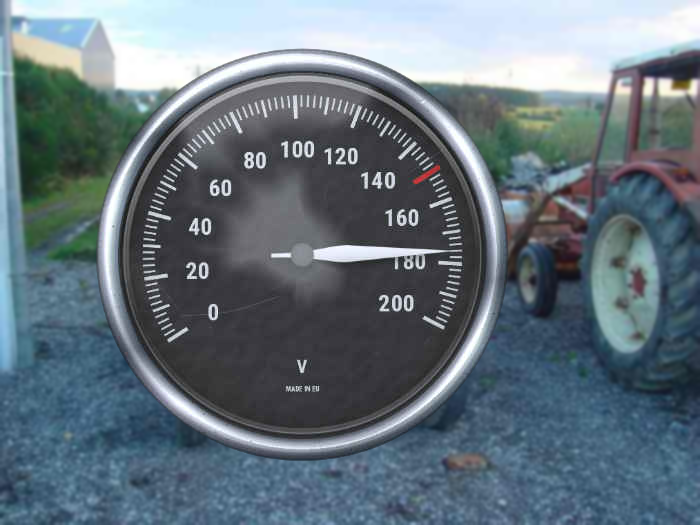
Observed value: **176** V
